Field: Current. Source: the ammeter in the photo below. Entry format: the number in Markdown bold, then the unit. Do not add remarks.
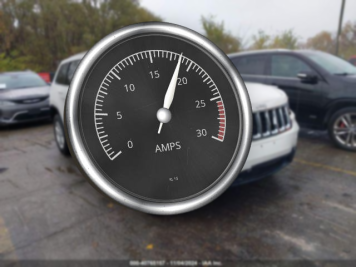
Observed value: **18.5** A
